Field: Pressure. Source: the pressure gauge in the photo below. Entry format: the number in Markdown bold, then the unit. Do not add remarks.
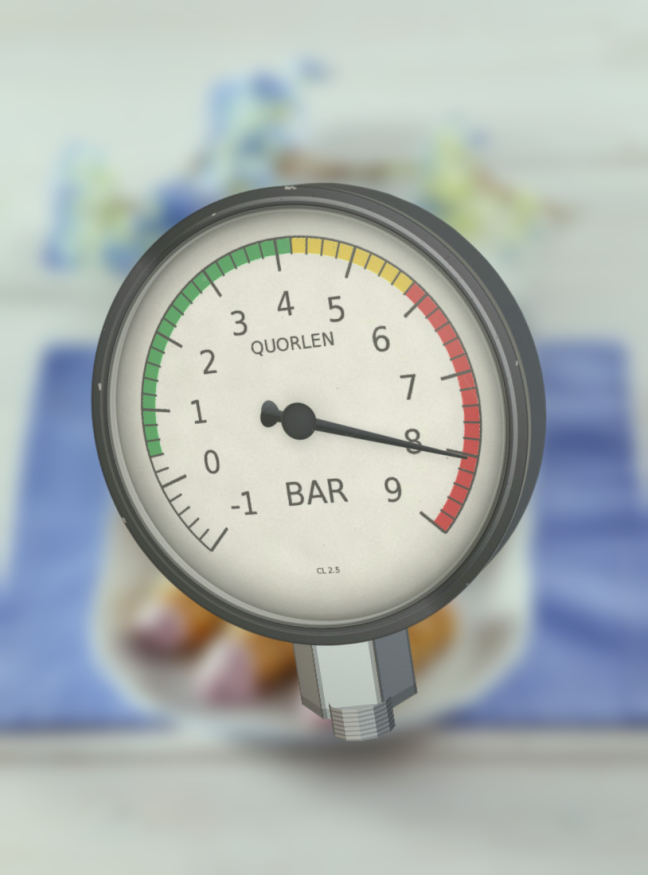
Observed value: **8** bar
